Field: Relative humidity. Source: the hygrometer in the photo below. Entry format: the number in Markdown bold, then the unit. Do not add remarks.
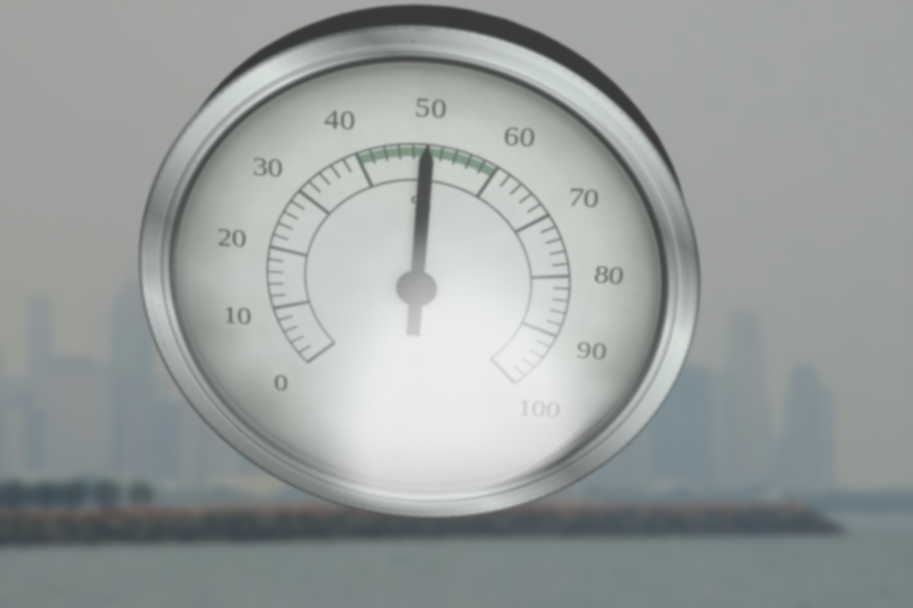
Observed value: **50** %
